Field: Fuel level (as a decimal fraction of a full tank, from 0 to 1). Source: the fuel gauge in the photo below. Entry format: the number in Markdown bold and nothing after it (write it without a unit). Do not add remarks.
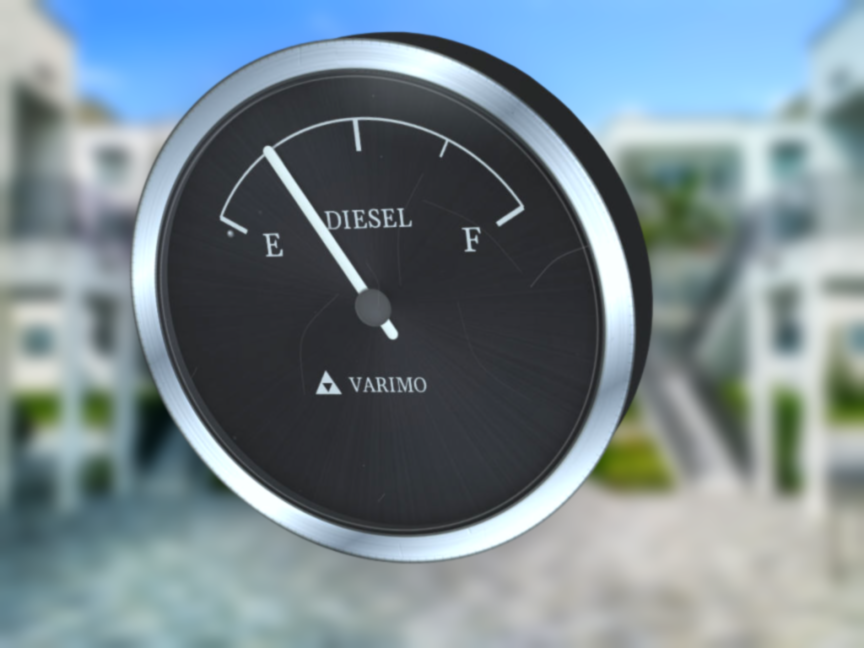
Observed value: **0.25**
